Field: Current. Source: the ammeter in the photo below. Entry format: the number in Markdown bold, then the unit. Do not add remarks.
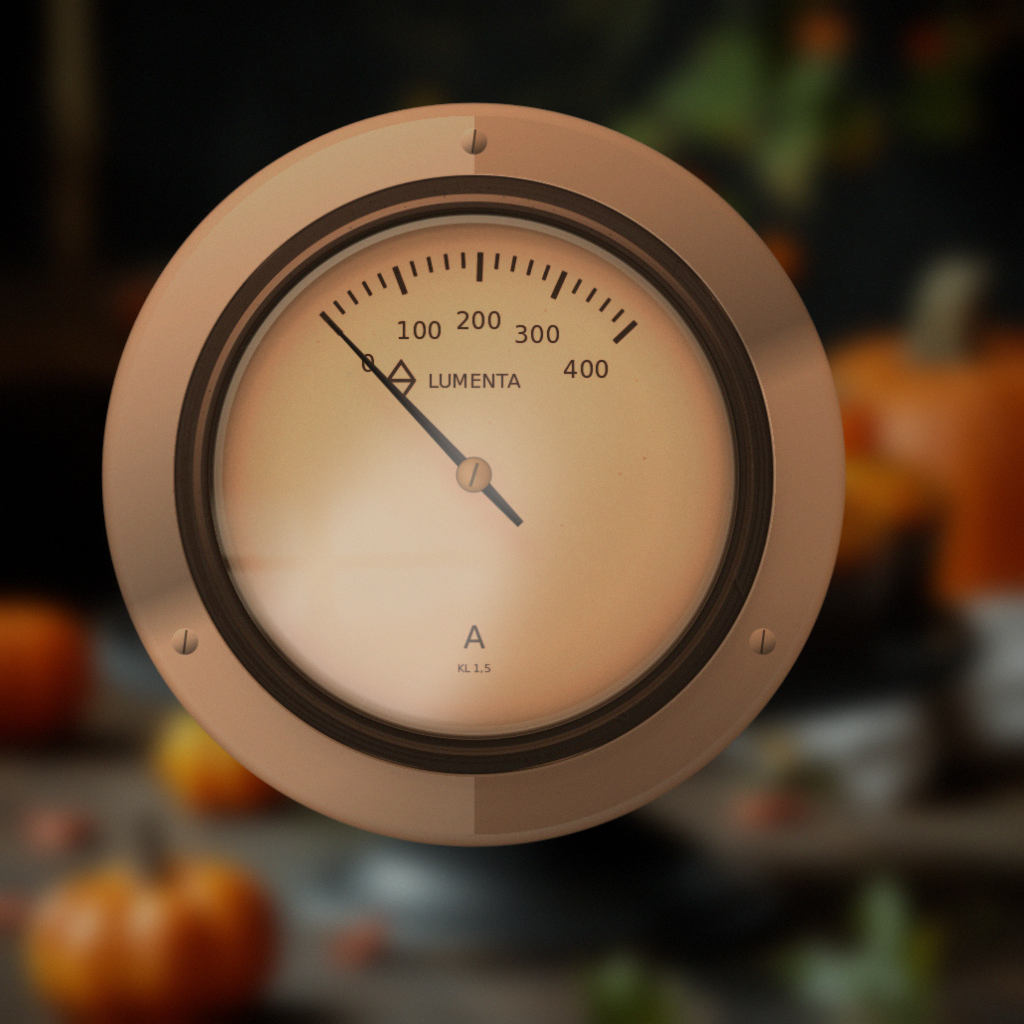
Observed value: **0** A
